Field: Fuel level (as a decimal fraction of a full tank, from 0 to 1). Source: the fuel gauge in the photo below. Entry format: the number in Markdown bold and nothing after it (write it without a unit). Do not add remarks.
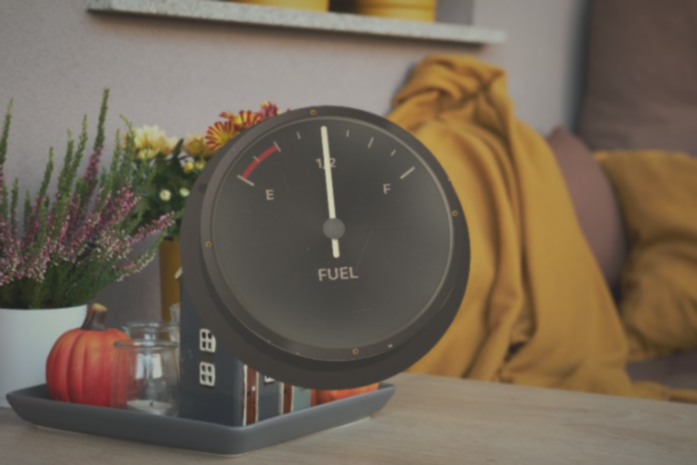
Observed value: **0.5**
